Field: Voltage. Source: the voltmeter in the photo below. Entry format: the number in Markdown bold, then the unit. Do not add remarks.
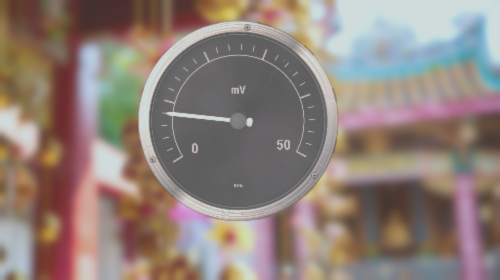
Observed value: **8** mV
